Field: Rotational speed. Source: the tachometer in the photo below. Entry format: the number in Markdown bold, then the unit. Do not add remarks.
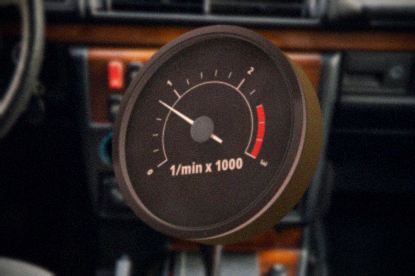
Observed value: **800** rpm
